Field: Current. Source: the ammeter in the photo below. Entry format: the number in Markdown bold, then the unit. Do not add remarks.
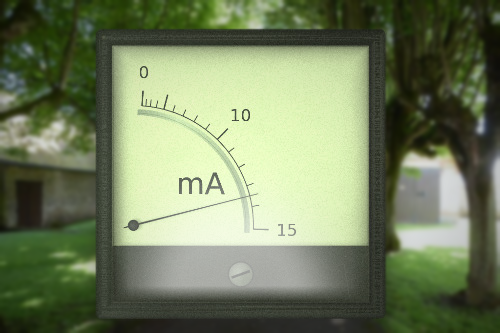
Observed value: **13.5** mA
